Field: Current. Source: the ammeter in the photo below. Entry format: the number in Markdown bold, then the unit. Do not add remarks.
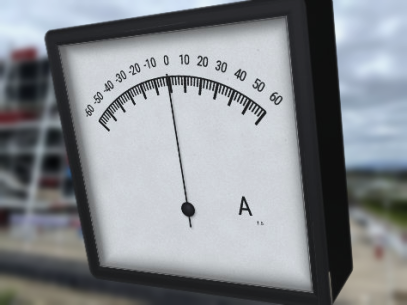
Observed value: **0** A
